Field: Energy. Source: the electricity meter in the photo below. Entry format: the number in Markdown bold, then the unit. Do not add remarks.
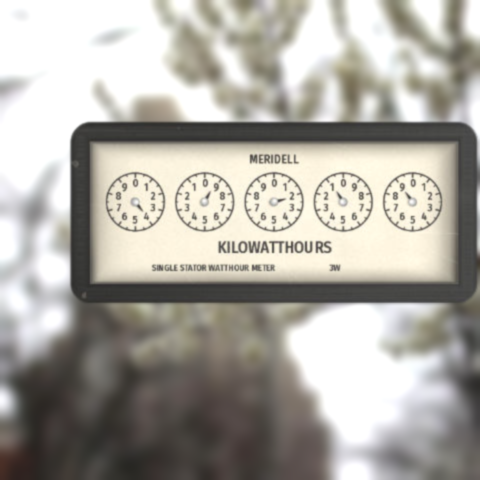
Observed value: **39209** kWh
